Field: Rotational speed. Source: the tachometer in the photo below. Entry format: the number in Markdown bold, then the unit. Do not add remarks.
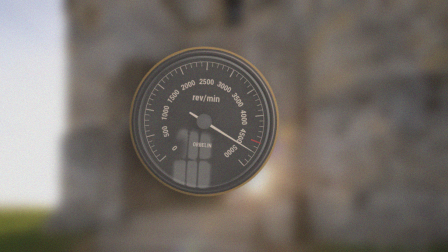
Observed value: **4700** rpm
